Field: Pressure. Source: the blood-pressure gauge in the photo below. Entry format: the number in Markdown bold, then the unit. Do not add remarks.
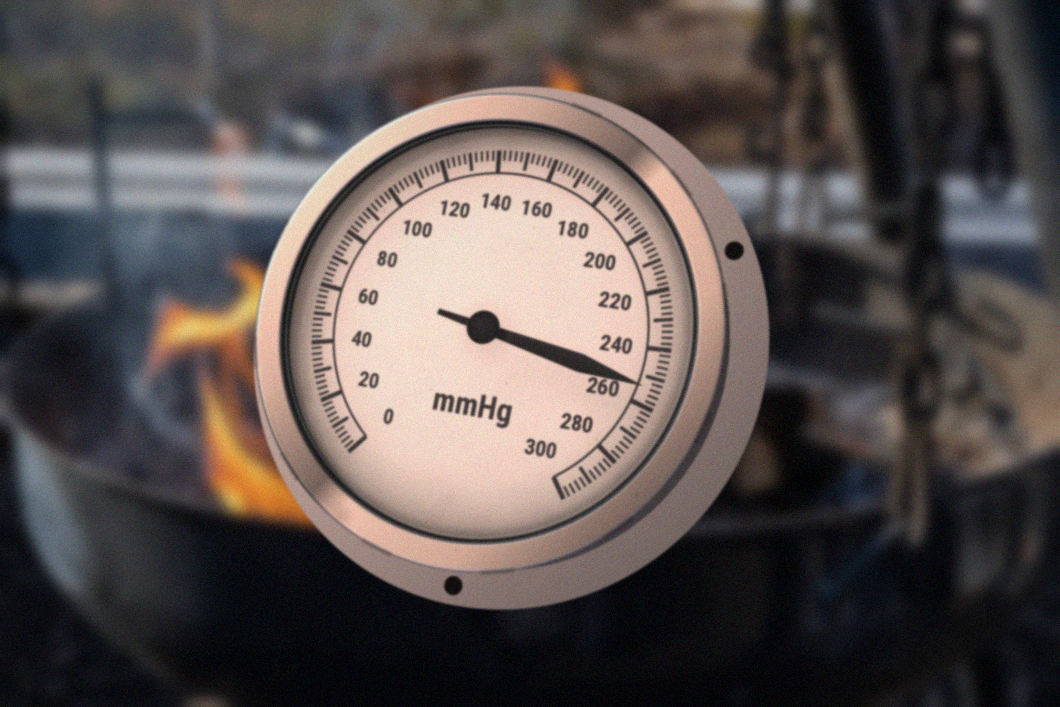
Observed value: **254** mmHg
